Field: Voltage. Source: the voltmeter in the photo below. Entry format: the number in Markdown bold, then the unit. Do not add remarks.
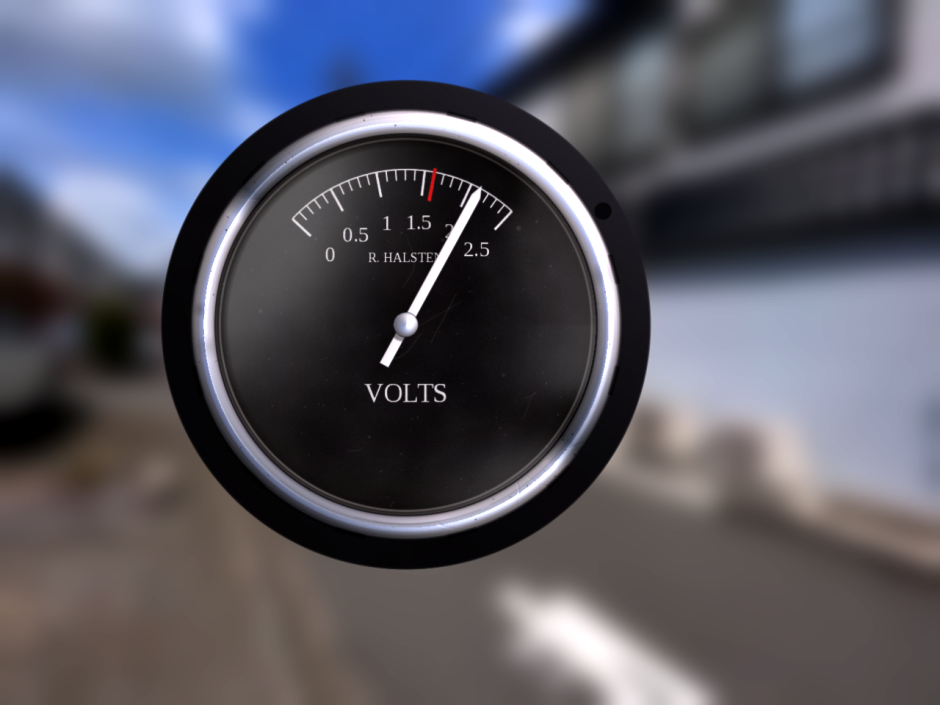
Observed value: **2.1** V
